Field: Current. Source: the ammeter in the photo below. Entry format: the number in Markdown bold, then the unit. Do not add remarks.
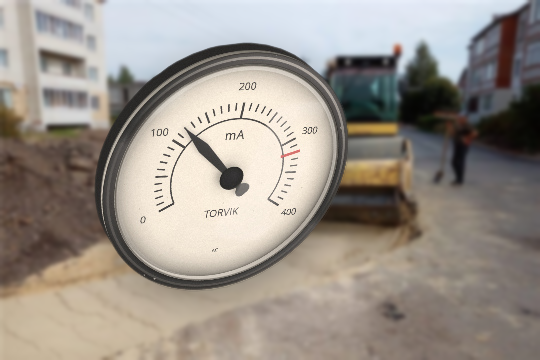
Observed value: **120** mA
